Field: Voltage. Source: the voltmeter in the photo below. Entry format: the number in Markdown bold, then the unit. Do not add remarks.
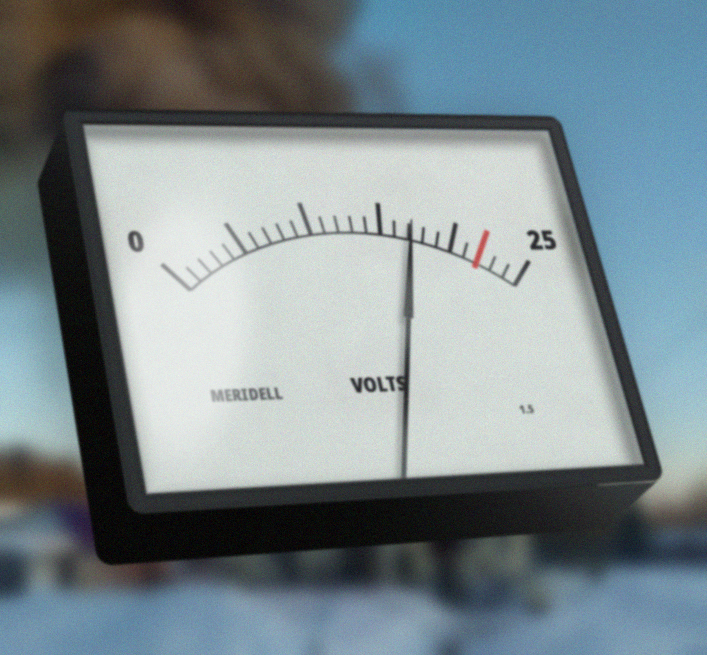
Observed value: **17** V
